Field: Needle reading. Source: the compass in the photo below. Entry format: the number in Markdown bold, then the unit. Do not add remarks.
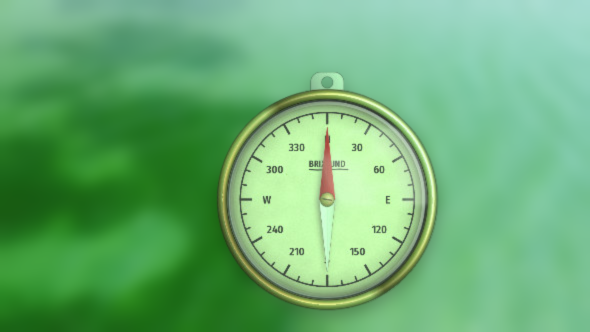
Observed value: **0** °
